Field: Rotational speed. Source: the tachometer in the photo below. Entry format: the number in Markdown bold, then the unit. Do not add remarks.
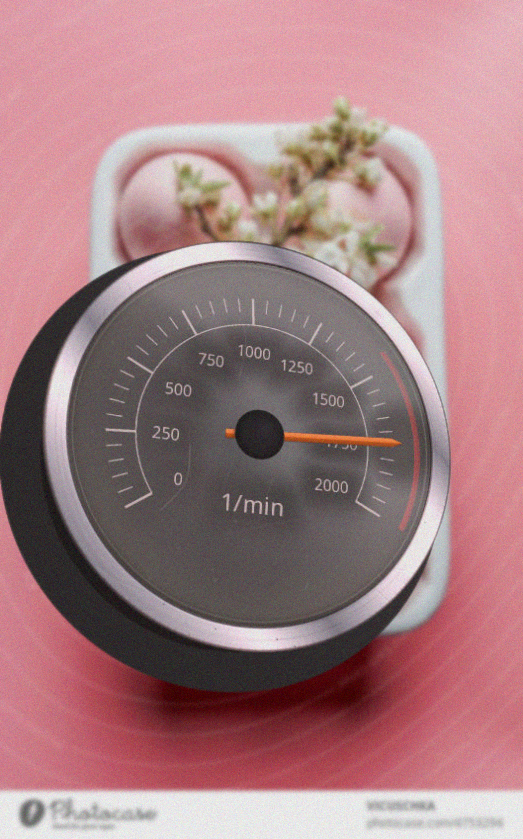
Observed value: **1750** rpm
